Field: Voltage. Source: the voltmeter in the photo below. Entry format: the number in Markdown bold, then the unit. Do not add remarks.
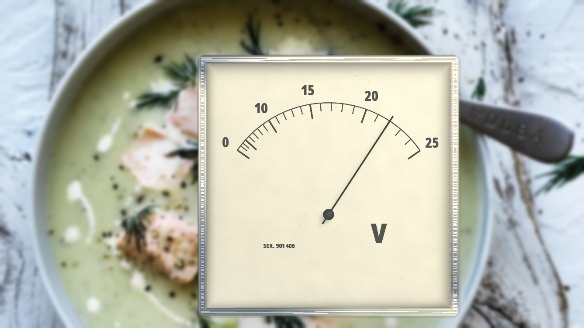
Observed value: **22** V
